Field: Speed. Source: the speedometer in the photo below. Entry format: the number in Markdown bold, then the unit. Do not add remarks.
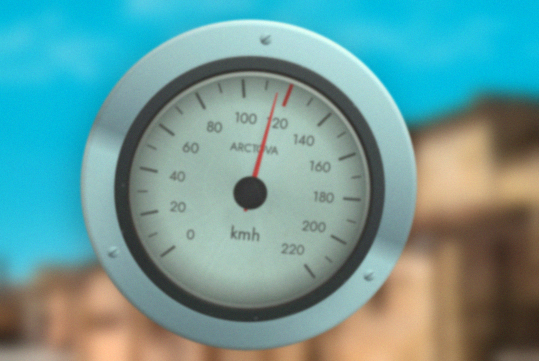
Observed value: **115** km/h
